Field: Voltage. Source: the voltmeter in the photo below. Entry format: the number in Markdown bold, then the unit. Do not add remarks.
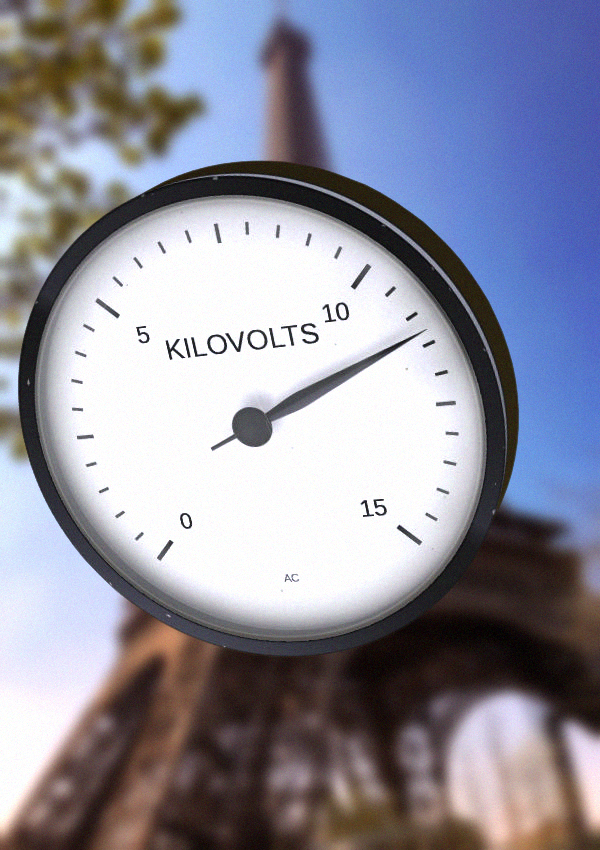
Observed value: **11.25** kV
